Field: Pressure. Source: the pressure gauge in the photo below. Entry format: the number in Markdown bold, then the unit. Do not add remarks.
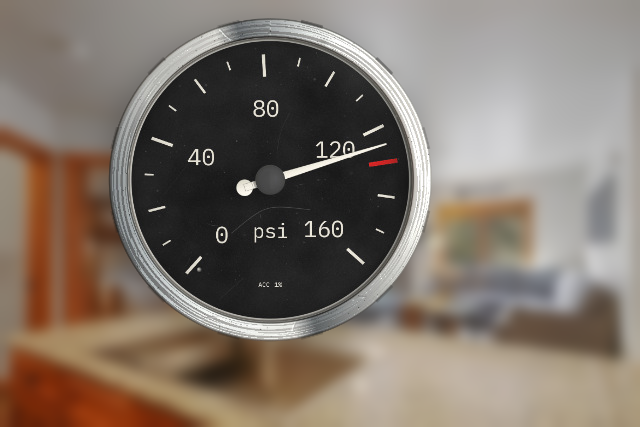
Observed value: **125** psi
